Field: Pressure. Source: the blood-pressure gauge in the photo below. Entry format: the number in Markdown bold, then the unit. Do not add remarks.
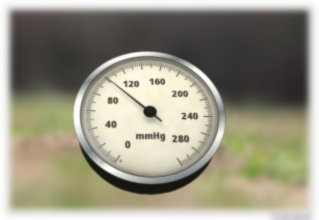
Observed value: **100** mmHg
